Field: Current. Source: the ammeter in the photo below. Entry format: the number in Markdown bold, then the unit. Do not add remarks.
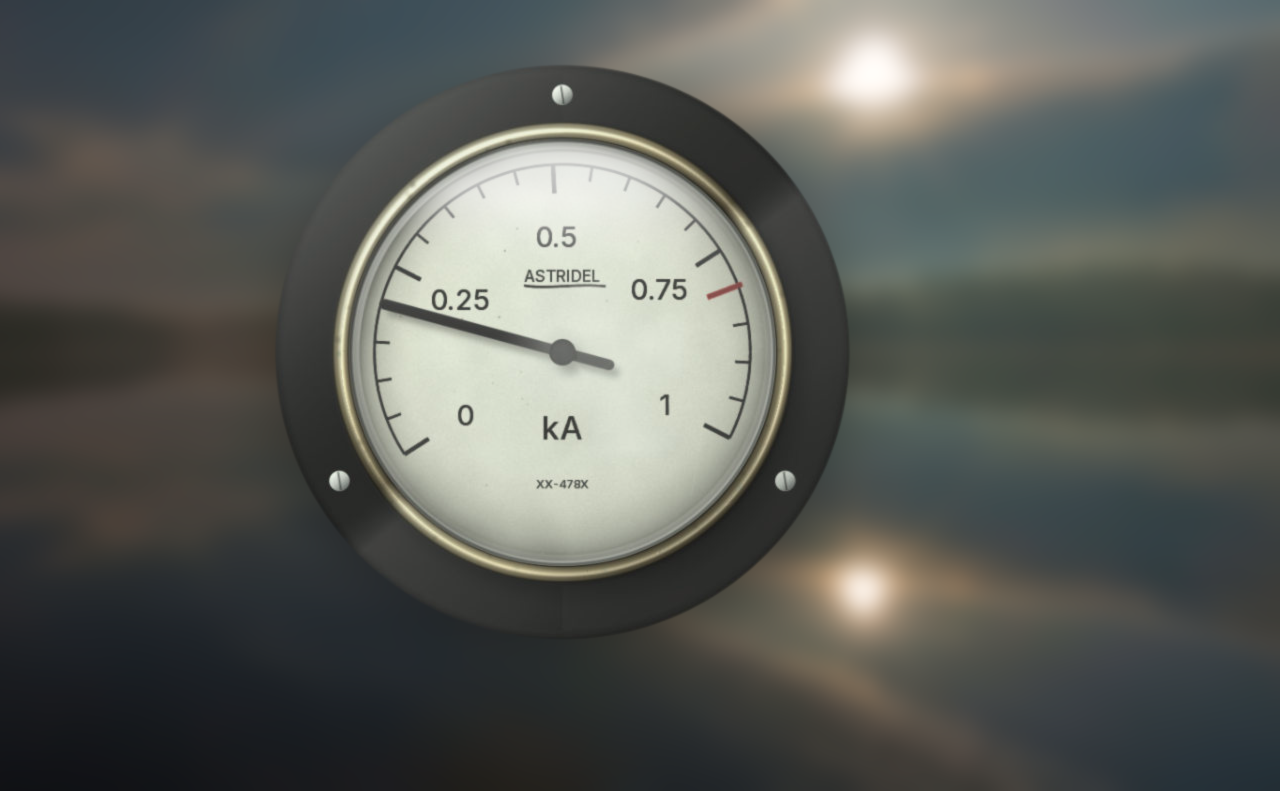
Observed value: **0.2** kA
